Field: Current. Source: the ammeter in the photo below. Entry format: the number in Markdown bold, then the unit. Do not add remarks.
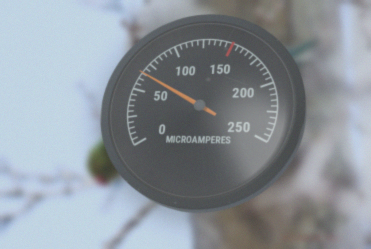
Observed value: **65** µA
